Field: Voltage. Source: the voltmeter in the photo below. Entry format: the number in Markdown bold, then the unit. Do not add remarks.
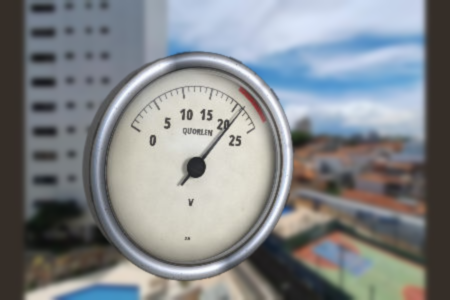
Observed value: **21** V
